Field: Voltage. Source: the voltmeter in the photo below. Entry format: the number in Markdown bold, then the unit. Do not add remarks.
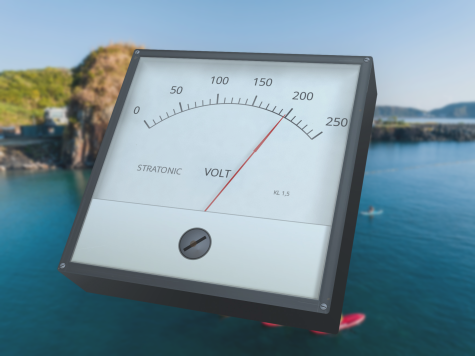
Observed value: **200** V
